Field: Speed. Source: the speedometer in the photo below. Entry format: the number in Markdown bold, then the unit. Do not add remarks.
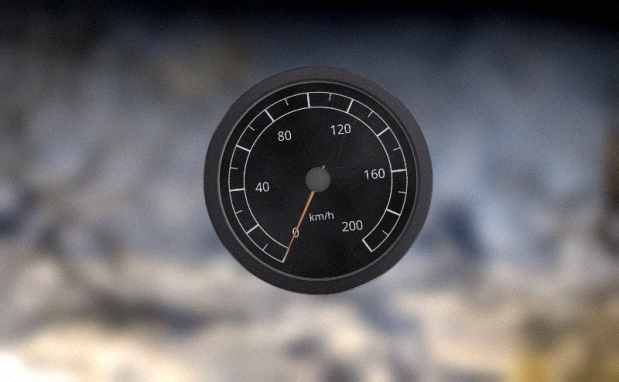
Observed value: **0** km/h
